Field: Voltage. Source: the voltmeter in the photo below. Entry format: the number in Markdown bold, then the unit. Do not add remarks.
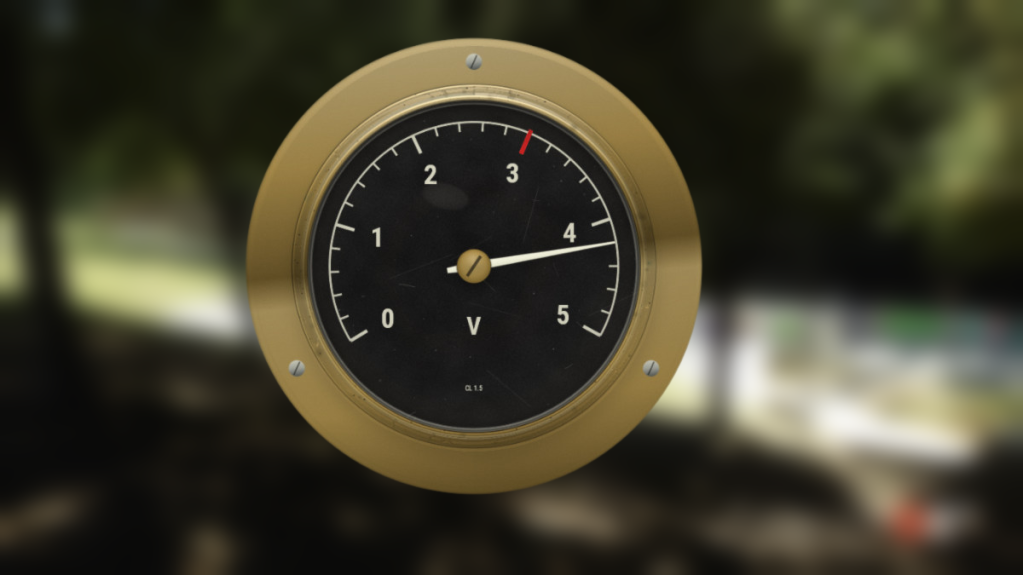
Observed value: **4.2** V
